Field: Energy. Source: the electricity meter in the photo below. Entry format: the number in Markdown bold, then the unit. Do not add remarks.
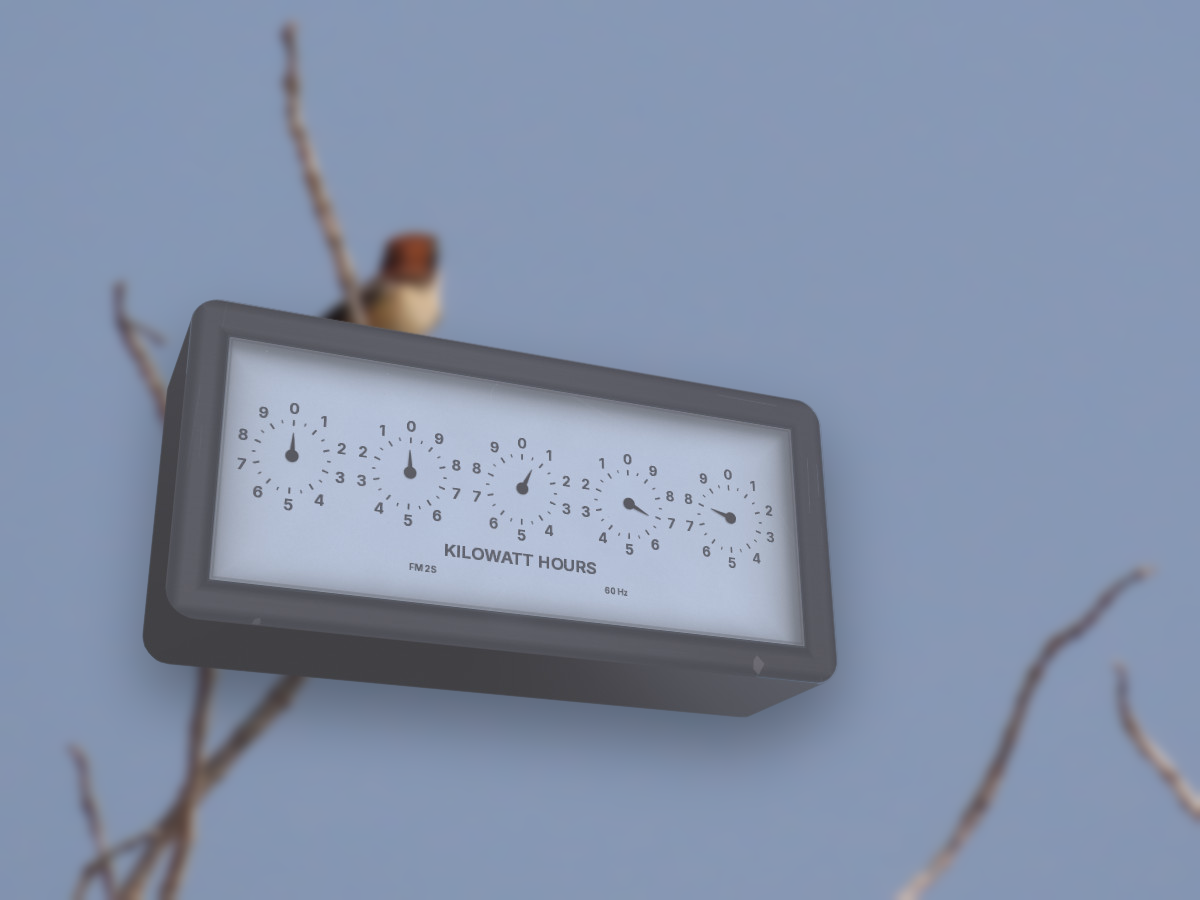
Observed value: **68** kWh
